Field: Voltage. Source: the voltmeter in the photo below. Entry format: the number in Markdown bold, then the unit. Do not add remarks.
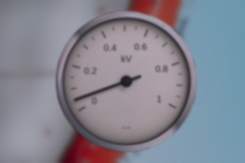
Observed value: **0.05** kV
